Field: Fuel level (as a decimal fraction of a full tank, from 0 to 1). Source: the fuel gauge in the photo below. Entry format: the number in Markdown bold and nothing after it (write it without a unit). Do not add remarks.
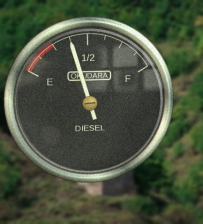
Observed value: **0.375**
